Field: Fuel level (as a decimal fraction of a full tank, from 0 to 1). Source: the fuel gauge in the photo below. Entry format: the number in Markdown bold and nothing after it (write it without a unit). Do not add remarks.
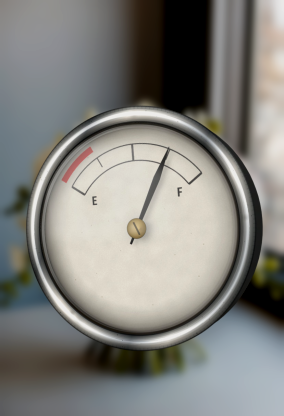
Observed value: **0.75**
